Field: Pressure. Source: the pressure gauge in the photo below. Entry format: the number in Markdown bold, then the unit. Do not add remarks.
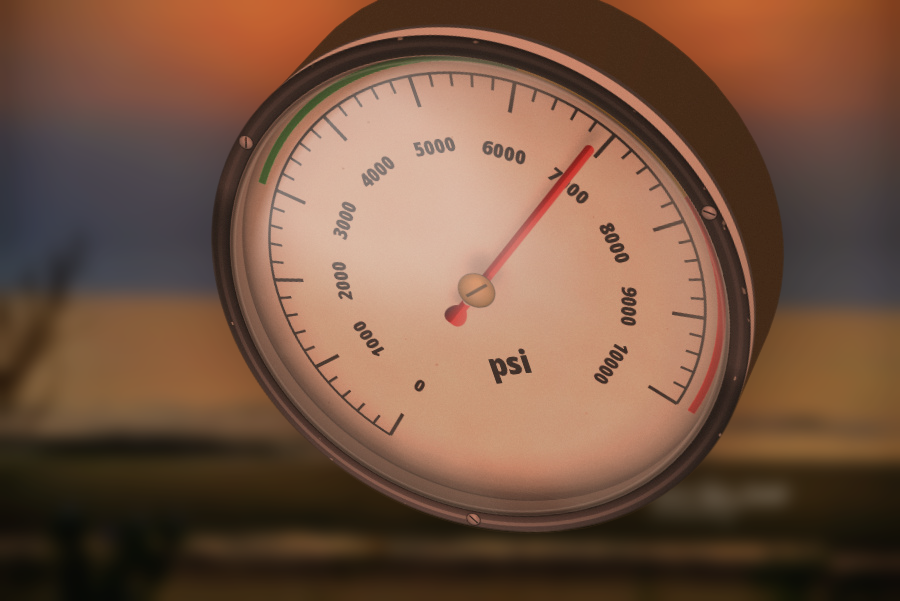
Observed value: **6900** psi
